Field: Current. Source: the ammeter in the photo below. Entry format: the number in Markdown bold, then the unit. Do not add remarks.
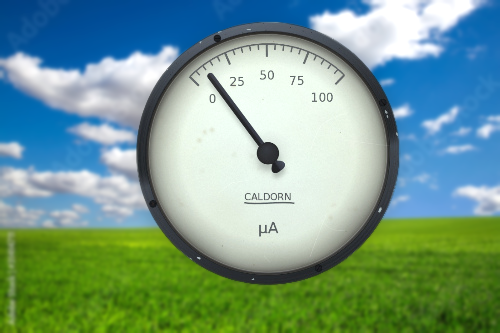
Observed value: **10** µA
